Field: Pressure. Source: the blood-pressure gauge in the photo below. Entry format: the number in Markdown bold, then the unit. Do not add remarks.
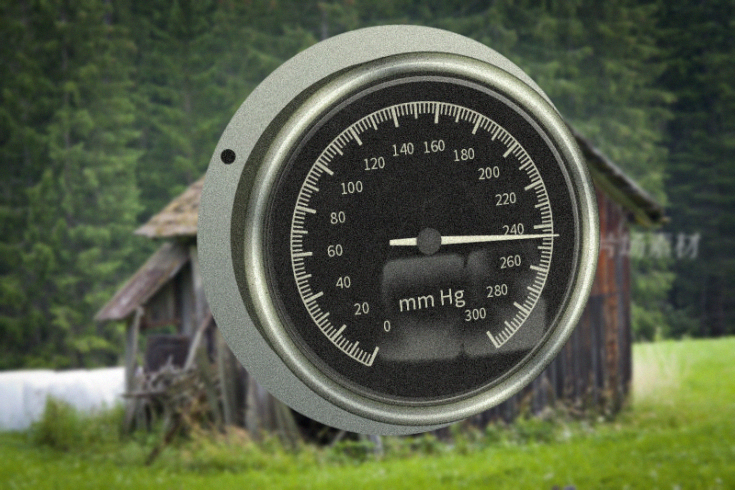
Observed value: **244** mmHg
